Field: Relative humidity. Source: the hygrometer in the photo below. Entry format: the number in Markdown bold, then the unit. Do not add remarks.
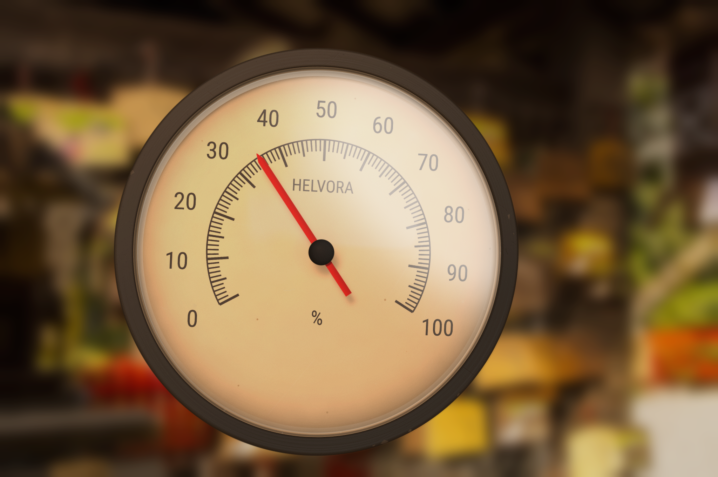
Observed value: **35** %
